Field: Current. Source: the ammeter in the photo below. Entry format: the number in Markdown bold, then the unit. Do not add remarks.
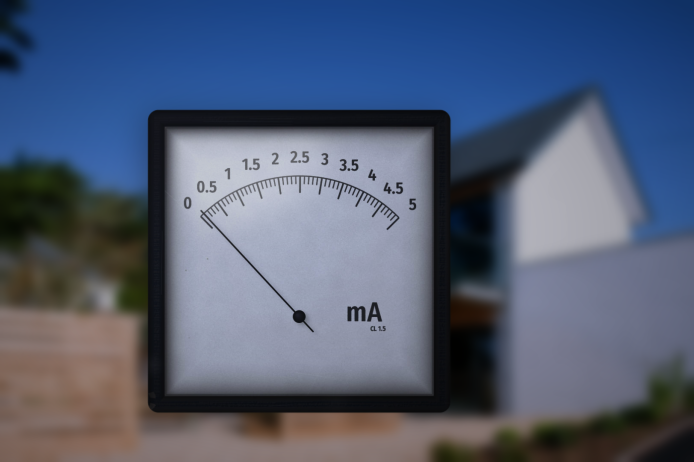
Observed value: **0.1** mA
